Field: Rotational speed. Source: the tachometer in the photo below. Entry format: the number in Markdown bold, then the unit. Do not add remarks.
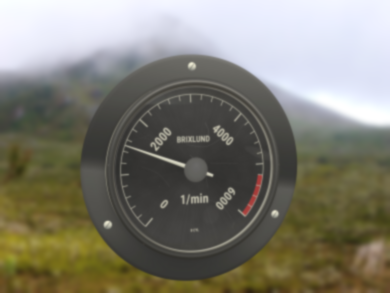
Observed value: **1500** rpm
